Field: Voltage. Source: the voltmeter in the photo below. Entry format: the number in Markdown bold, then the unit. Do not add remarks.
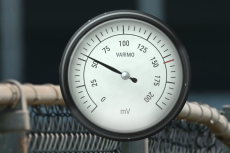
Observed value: **55** mV
